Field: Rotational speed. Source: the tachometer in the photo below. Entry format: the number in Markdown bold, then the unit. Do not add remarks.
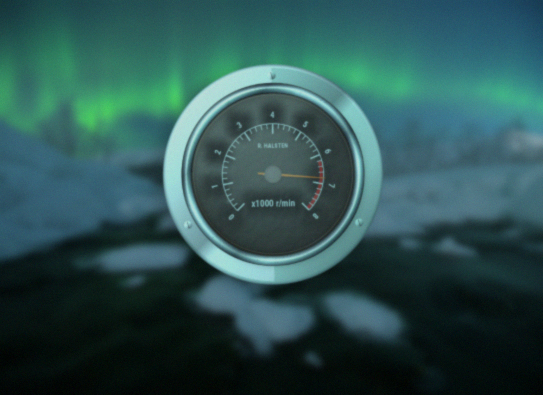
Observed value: **6800** rpm
